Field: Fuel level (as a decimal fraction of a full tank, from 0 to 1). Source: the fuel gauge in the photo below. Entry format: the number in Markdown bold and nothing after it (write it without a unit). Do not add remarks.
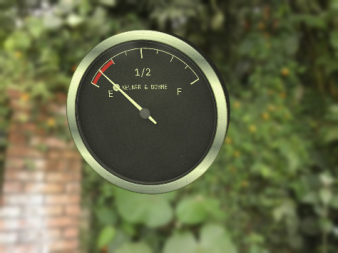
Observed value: **0.125**
